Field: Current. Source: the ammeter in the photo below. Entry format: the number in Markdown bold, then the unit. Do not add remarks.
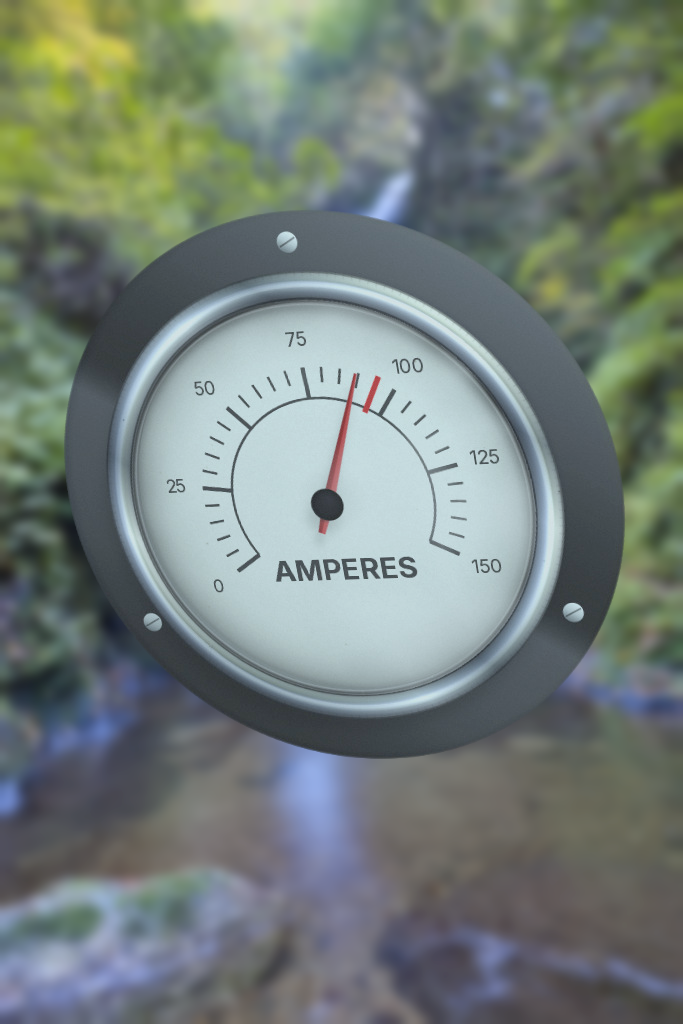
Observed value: **90** A
